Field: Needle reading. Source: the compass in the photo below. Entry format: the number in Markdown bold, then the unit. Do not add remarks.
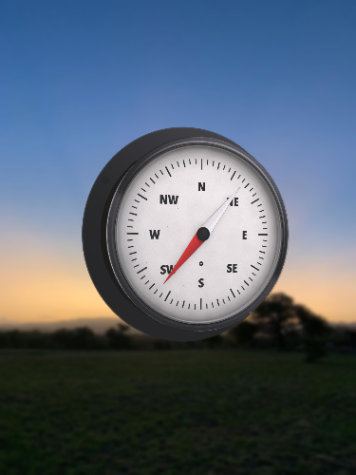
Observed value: **220** °
